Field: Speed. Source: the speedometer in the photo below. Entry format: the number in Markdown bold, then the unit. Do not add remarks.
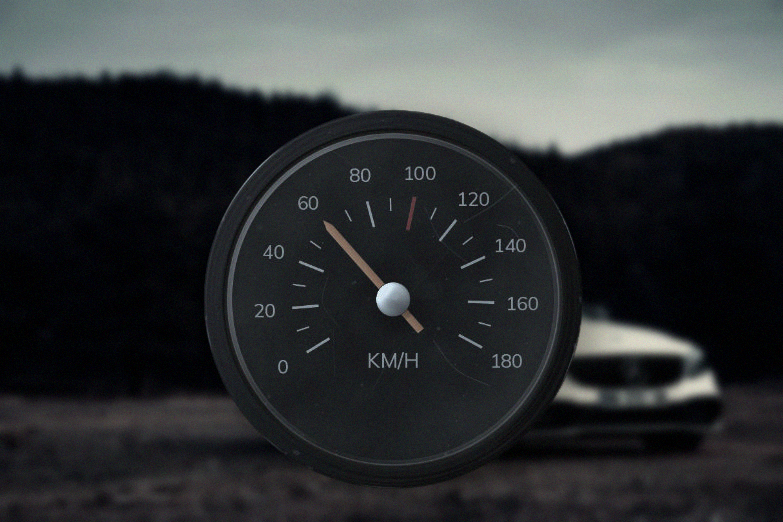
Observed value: **60** km/h
